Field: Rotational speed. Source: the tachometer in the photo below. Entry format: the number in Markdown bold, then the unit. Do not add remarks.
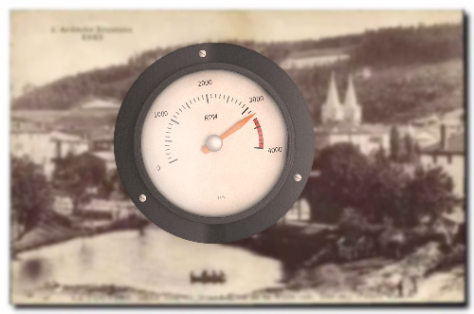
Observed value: **3200** rpm
